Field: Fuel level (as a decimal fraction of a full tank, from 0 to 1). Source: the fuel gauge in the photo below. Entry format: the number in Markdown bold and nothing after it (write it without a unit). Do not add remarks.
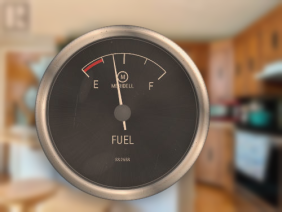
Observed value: **0.375**
